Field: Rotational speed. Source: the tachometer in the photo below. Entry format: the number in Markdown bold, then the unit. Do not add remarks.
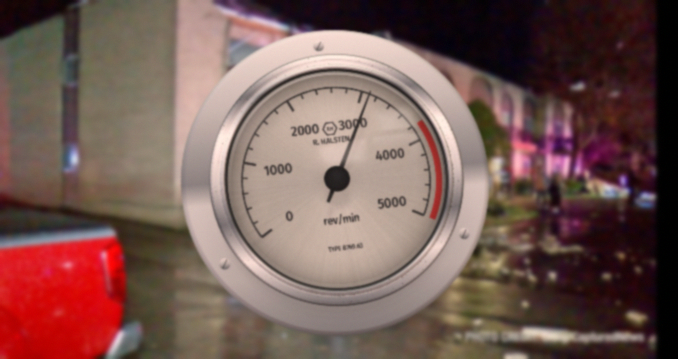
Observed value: **3100** rpm
